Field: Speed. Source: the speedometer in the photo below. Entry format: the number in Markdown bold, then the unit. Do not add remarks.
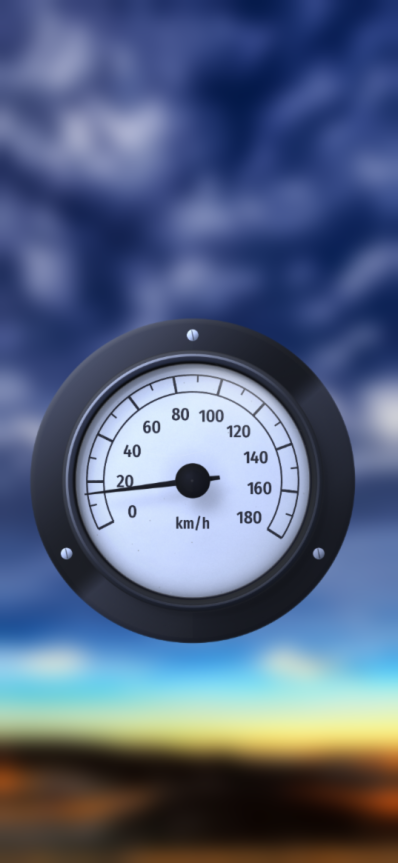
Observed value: **15** km/h
